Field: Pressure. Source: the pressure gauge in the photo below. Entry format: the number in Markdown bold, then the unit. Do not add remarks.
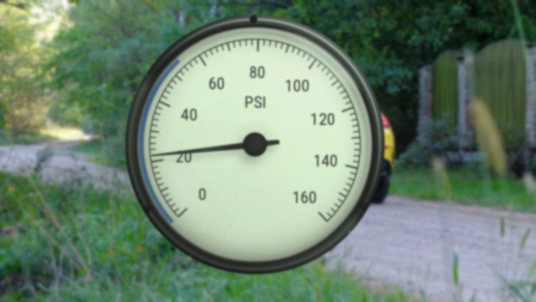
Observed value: **22** psi
